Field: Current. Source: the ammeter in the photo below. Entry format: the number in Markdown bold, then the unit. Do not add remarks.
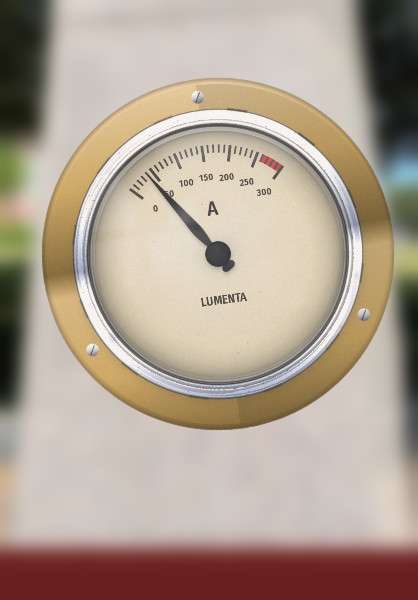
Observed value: **40** A
